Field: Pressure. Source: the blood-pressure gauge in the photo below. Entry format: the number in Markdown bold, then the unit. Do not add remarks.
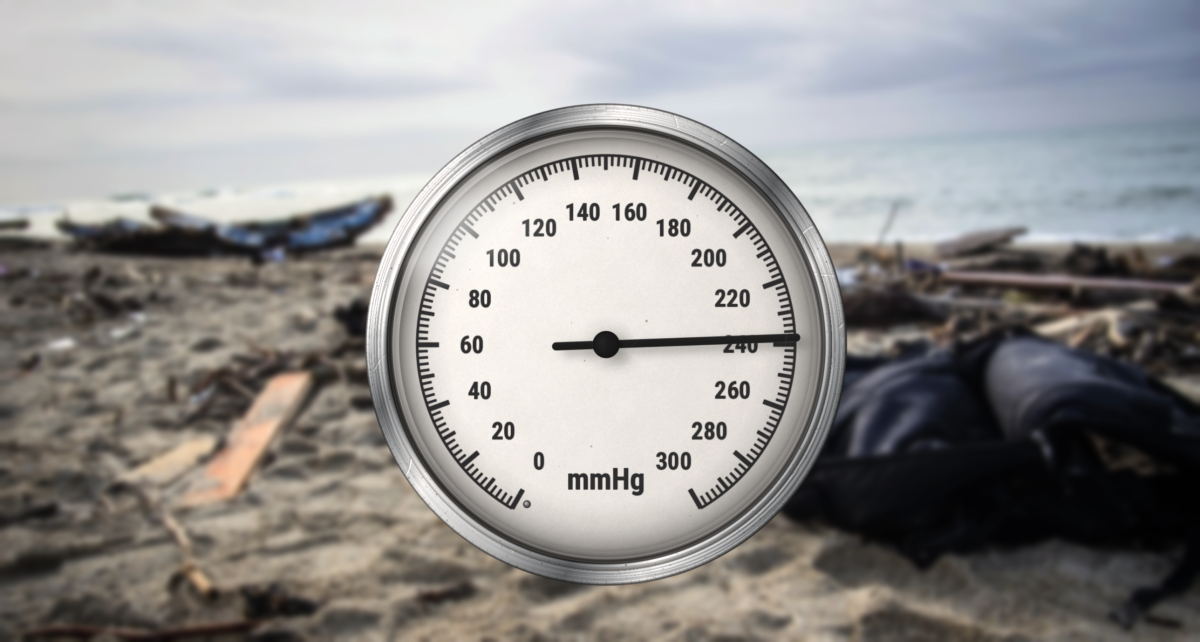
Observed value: **238** mmHg
